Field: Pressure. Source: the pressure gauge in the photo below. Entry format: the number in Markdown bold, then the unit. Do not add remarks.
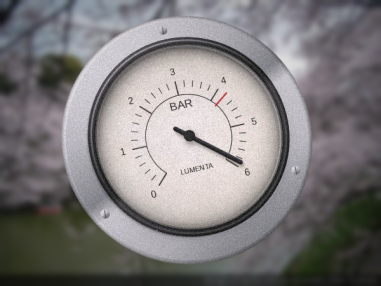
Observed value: **5.9** bar
